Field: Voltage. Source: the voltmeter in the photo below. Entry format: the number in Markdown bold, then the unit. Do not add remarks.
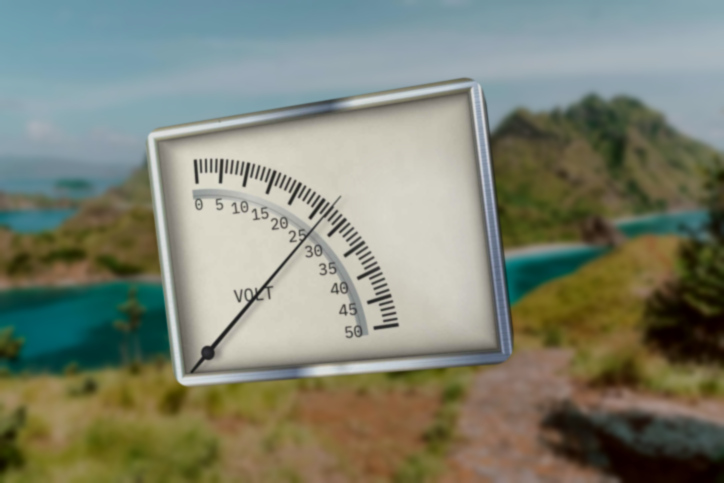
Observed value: **27** V
